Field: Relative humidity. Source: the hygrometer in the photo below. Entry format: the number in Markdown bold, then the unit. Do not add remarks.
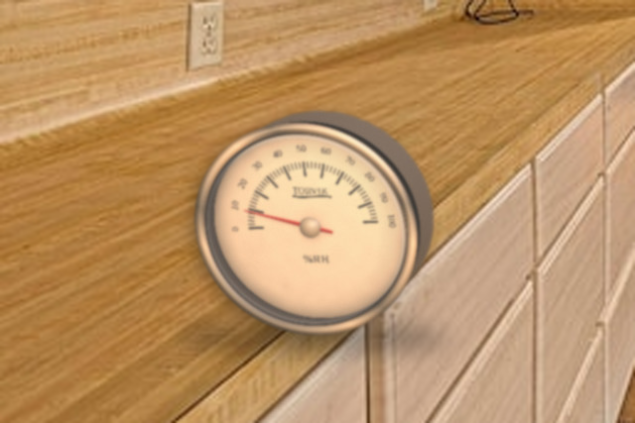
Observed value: **10** %
